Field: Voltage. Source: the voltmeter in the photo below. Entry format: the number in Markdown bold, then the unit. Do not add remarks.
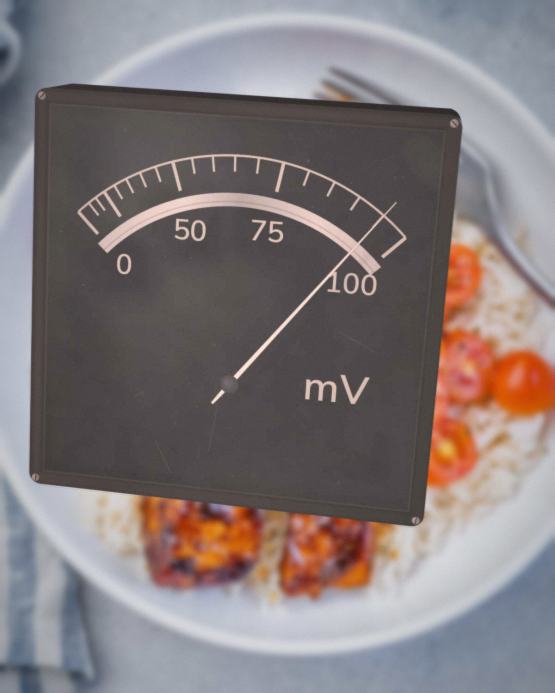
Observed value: **95** mV
